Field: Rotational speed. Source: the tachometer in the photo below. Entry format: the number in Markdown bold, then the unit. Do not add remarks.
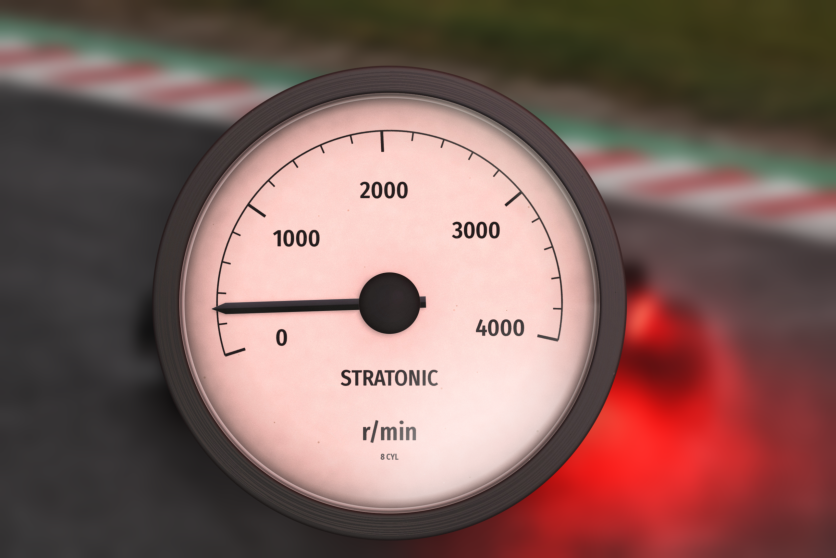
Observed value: **300** rpm
